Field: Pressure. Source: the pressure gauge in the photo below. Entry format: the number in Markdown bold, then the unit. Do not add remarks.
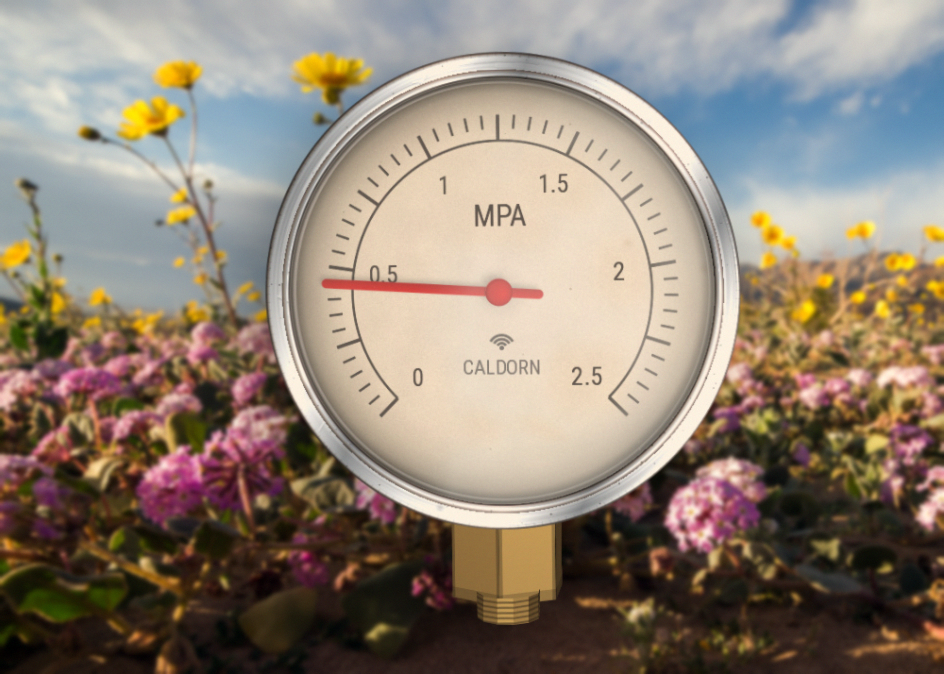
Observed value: **0.45** MPa
